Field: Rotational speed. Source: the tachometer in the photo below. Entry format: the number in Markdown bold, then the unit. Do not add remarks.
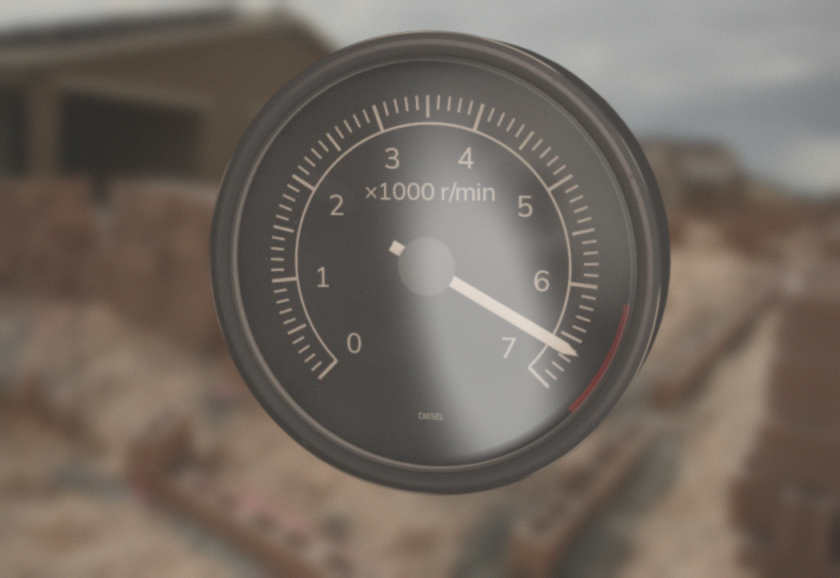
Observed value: **6600** rpm
